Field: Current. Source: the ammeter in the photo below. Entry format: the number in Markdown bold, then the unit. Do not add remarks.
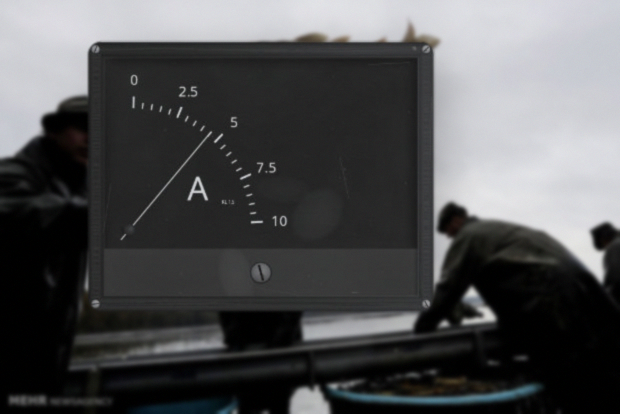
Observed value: **4.5** A
